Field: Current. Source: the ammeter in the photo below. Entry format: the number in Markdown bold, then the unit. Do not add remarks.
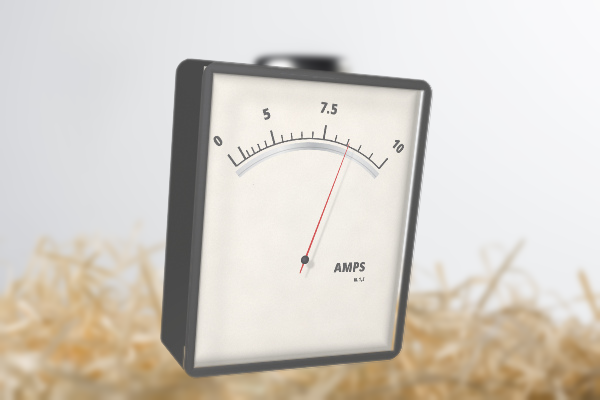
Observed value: **8.5** A
